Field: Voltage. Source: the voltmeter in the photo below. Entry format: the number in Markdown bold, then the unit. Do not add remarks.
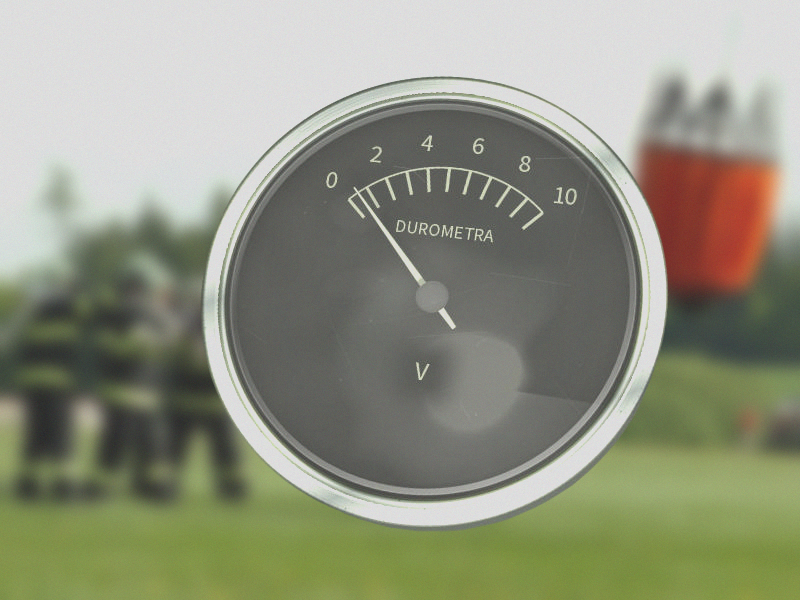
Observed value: **0.5** V
